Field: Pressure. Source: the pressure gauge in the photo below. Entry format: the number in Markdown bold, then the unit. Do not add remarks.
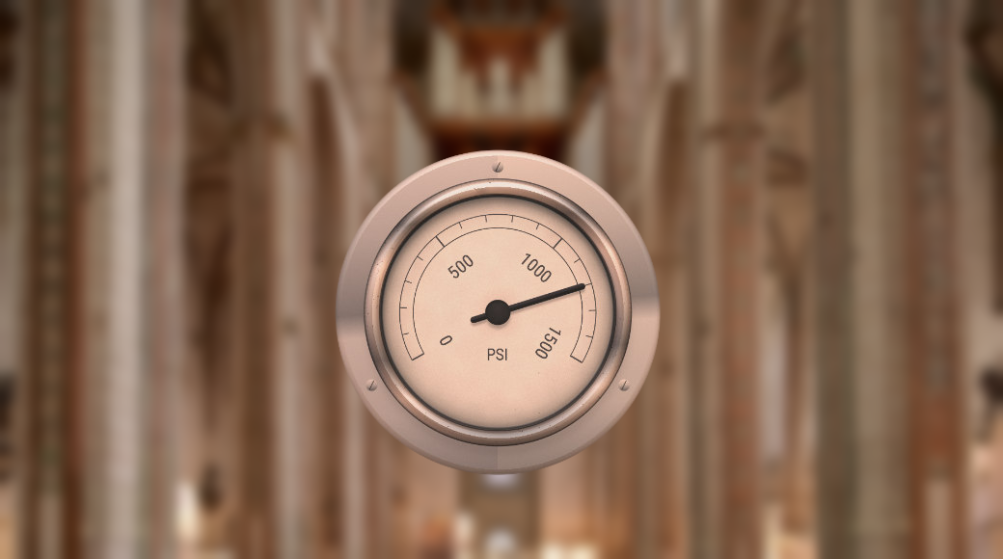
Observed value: **1200** psi
